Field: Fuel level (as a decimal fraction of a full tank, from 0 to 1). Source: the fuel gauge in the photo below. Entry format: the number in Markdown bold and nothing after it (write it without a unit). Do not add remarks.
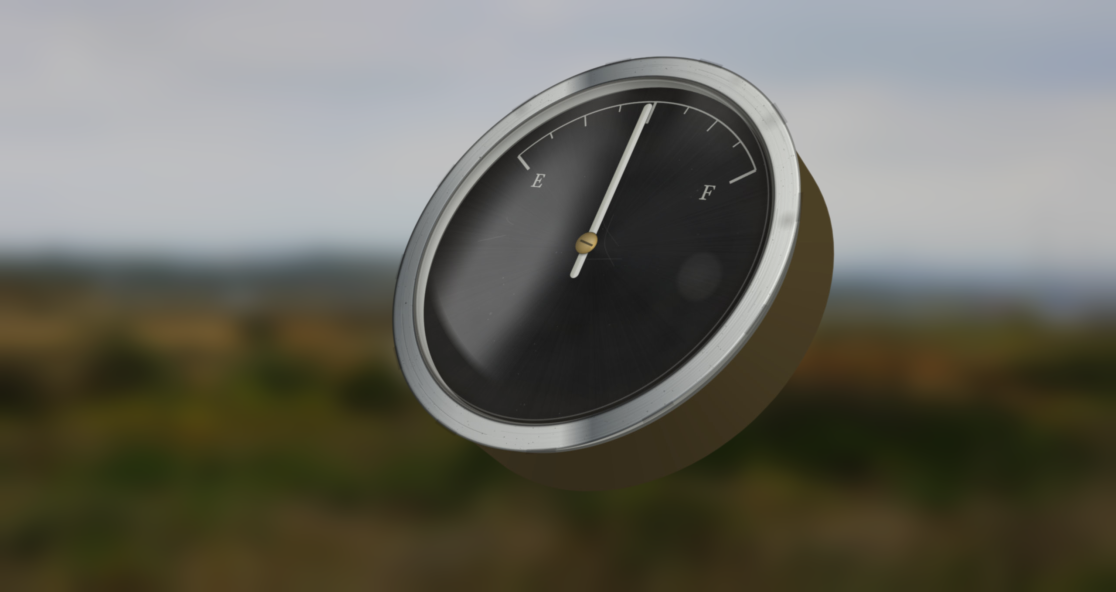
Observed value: **0.5**
